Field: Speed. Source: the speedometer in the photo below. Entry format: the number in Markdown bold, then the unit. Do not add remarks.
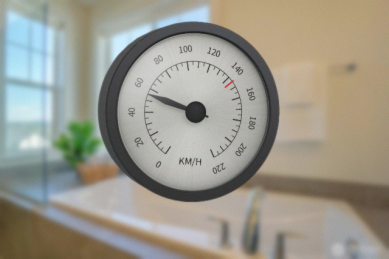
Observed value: **55** km/h
